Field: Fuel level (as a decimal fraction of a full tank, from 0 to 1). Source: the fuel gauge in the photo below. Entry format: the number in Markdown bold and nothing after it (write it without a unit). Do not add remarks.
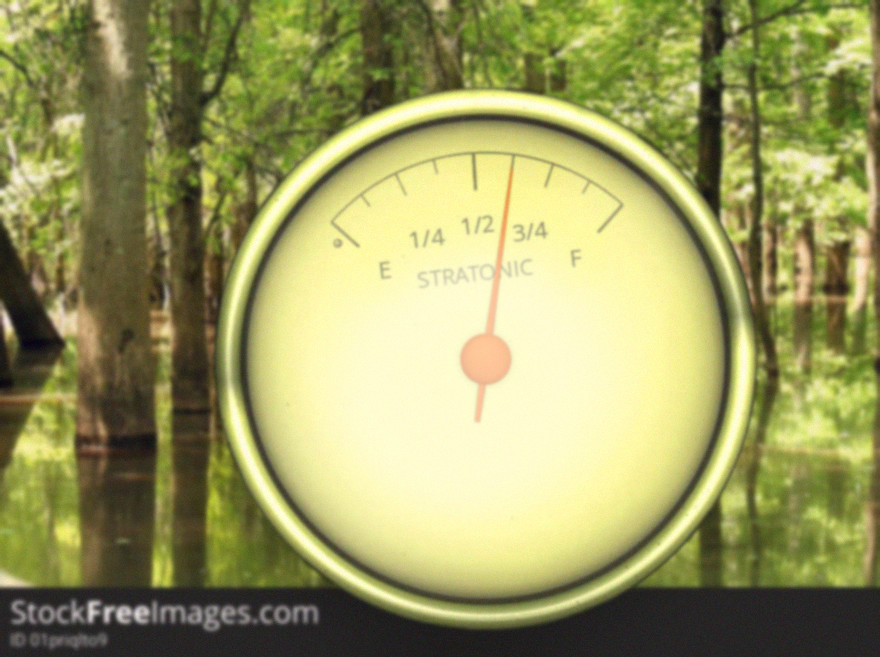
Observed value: **0.625**
